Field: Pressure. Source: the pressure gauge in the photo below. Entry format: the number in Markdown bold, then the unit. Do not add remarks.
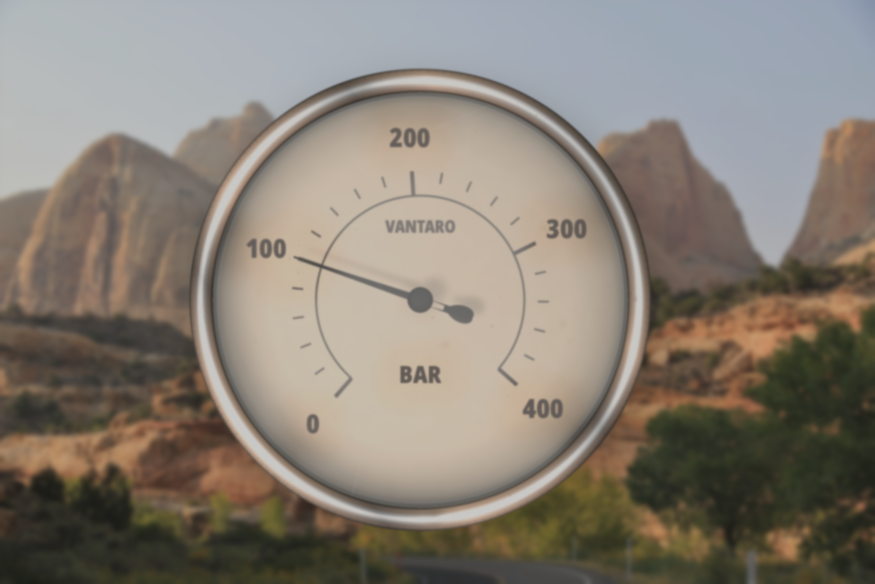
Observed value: **100** bar
